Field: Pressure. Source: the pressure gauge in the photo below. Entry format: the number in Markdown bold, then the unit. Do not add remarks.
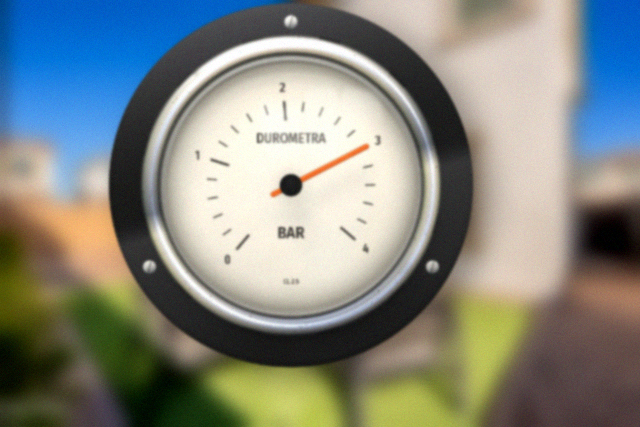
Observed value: **3** bar
